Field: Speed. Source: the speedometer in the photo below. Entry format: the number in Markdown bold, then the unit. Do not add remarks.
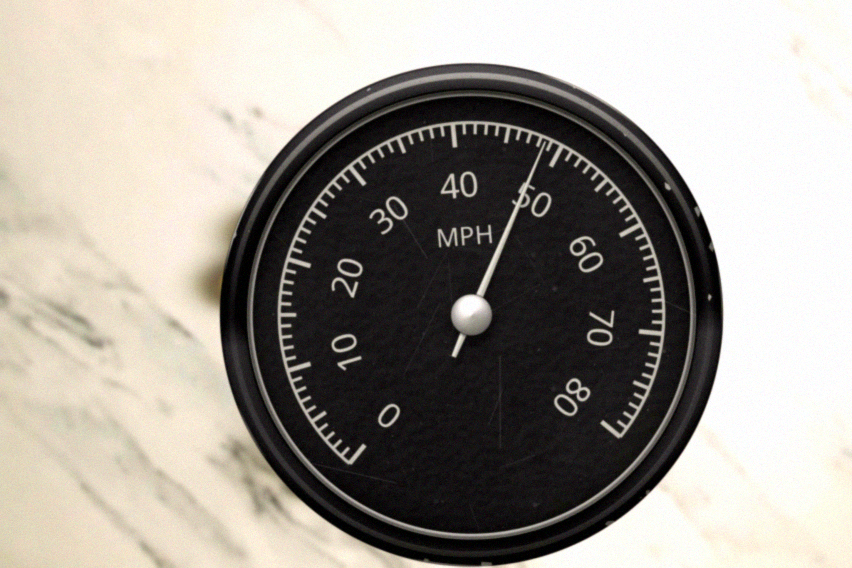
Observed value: **48.5** mph
